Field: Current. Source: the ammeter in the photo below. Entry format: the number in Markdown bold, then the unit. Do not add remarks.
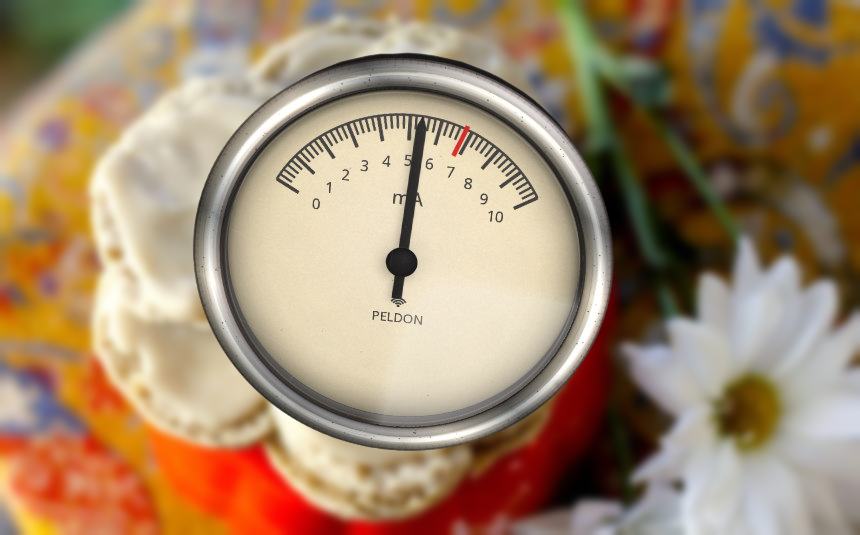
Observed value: **5.4** mA
